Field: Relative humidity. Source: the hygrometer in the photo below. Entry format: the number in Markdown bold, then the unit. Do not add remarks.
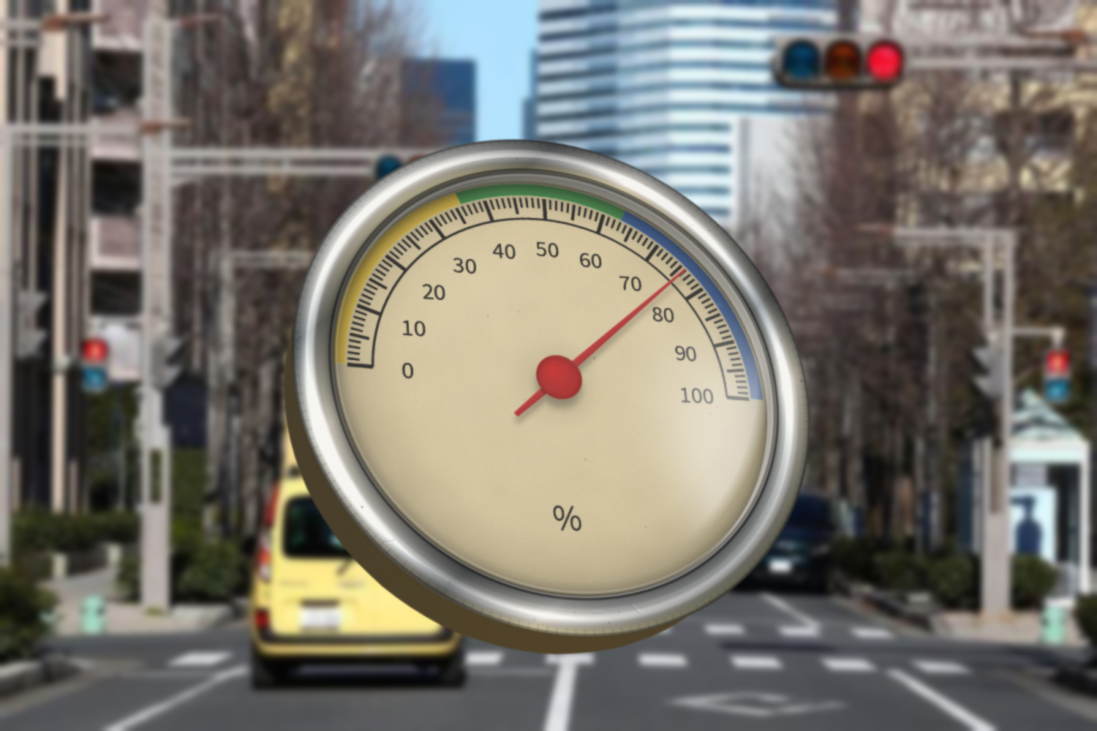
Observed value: **76** %
